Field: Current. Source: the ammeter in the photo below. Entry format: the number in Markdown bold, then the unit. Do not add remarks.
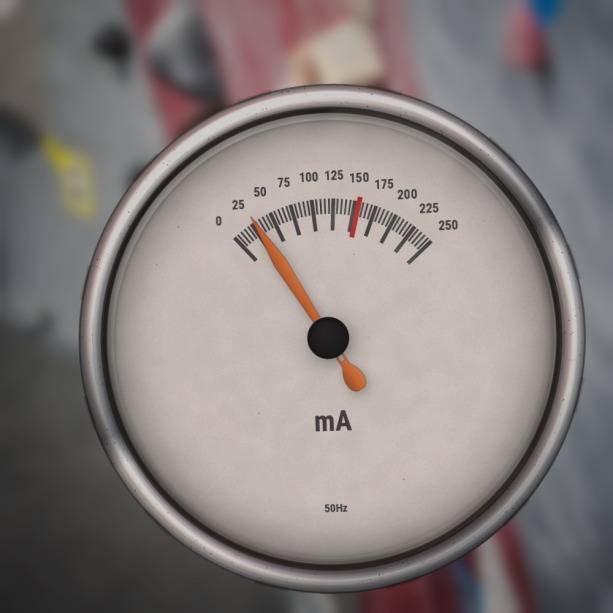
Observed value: **30** mA
